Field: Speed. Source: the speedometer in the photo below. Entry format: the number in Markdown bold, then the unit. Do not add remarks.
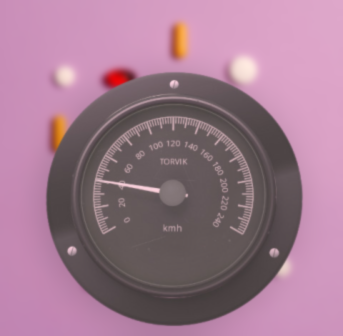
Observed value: **40** km/h
